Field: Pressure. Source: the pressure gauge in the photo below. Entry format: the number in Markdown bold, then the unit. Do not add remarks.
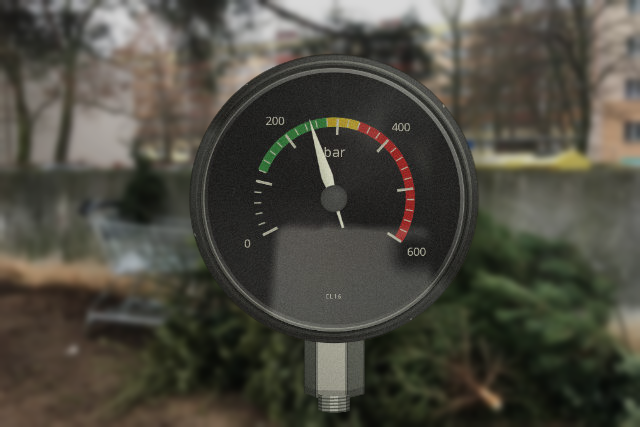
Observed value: **250** bar
